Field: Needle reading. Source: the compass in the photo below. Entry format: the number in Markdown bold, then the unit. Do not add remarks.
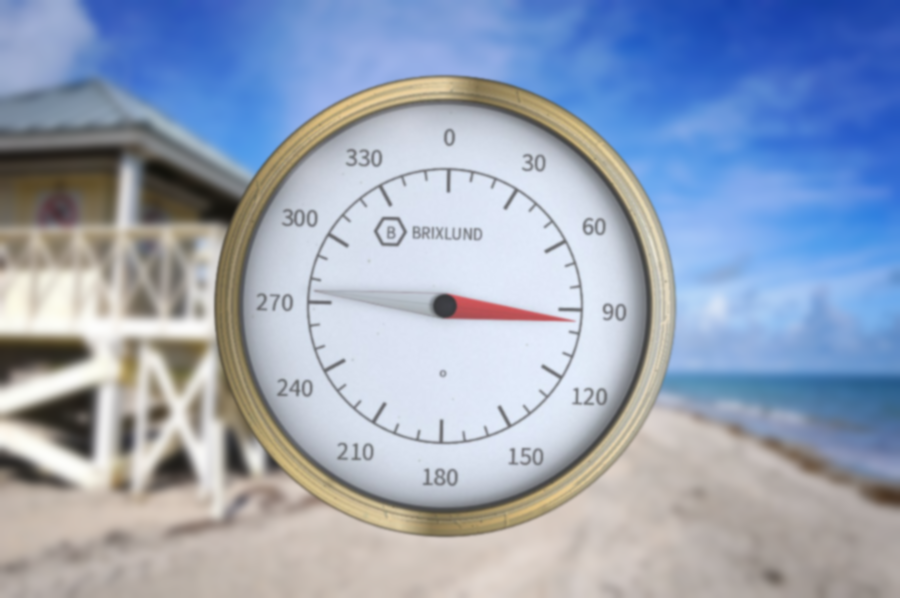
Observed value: **95** °
